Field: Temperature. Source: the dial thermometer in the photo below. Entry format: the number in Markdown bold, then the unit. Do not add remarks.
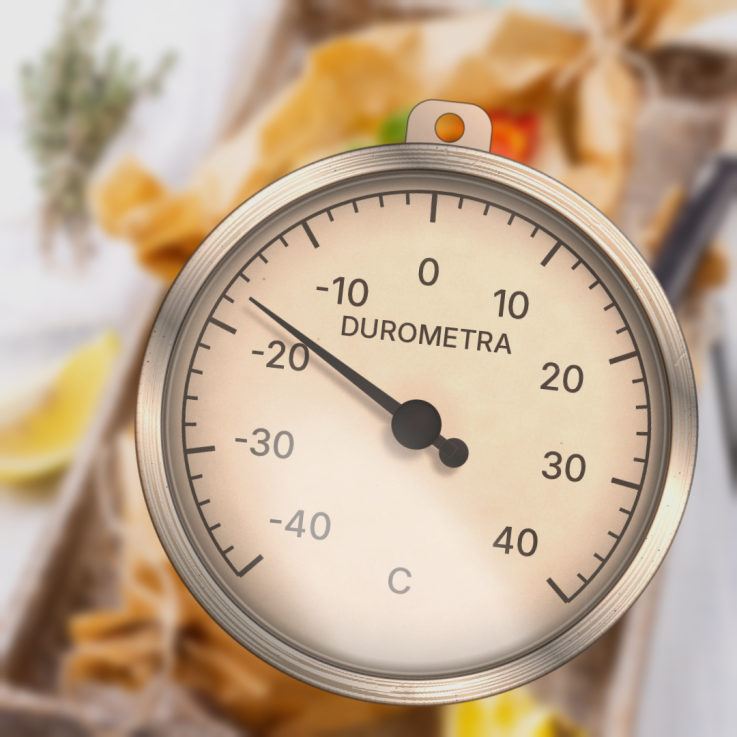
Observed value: **-17** °C
